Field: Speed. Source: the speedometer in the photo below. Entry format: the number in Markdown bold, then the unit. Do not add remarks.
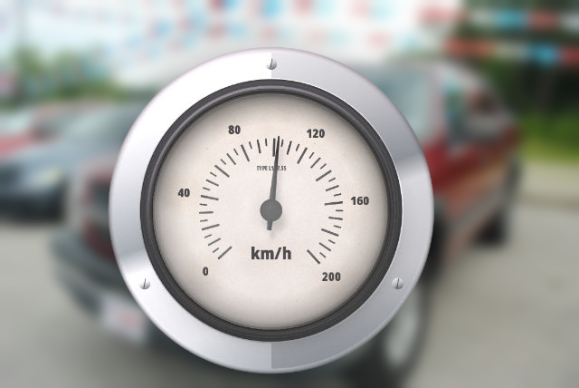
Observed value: **102.5** km/h
